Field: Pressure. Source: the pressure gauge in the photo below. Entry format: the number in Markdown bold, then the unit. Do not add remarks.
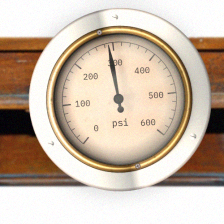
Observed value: **290** psi
